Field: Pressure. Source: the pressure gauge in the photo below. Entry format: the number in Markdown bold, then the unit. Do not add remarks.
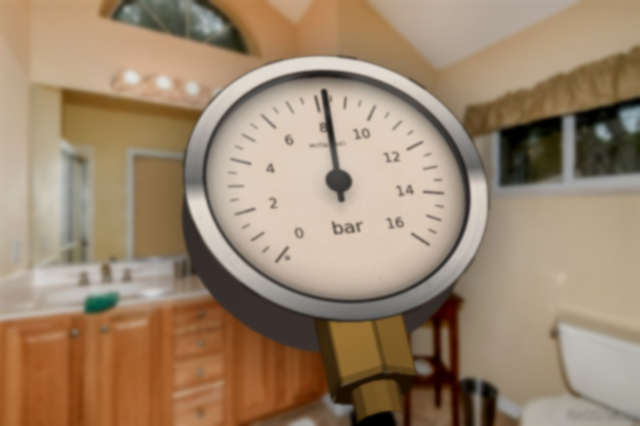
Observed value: **8.25** bar
